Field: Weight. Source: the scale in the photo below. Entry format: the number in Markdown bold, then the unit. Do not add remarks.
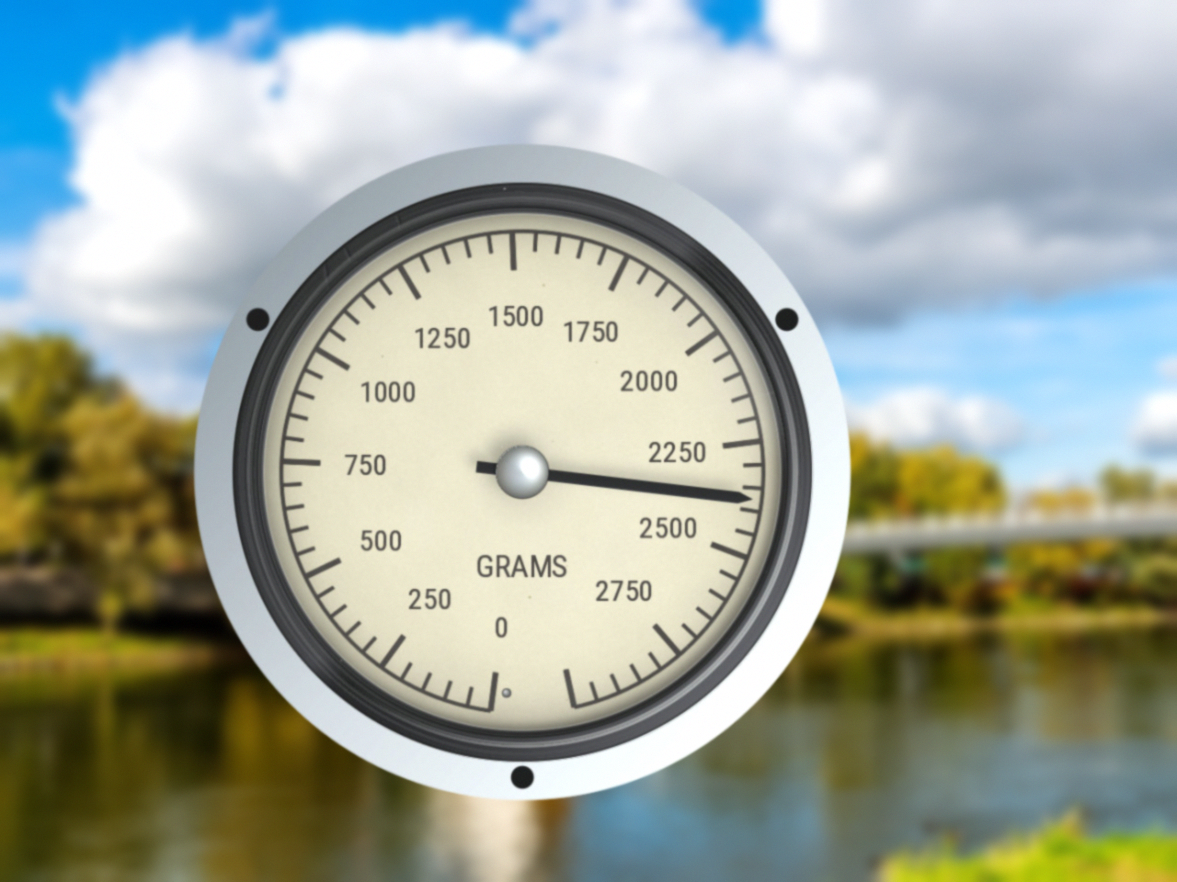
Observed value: **2375** g
